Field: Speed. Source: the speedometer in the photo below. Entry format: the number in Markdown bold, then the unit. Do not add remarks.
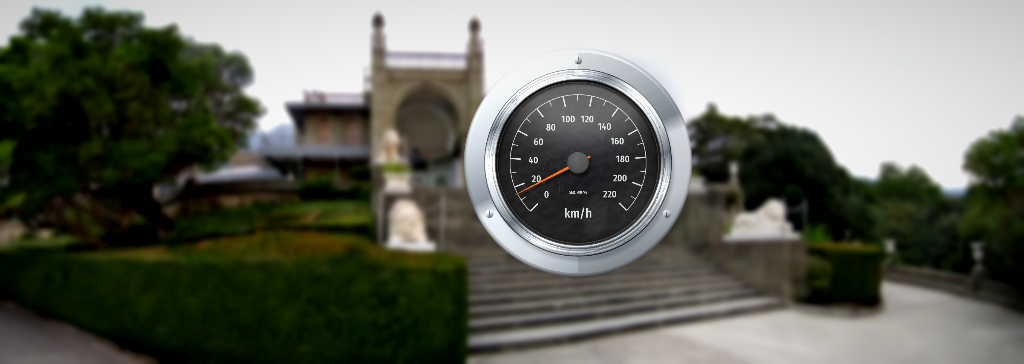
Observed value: **15** km/h
